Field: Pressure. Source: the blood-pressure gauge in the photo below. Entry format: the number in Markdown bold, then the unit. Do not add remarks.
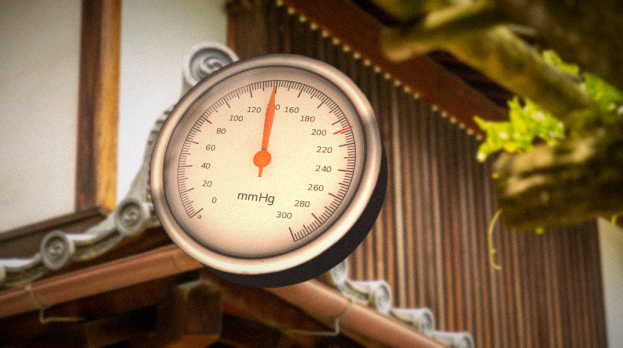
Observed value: **140** mmHg
